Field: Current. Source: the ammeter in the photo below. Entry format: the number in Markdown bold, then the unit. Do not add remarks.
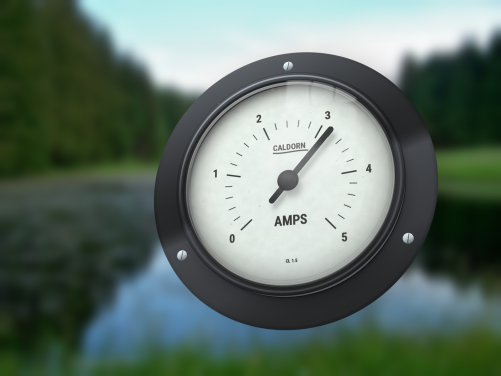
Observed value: **3.2** A
